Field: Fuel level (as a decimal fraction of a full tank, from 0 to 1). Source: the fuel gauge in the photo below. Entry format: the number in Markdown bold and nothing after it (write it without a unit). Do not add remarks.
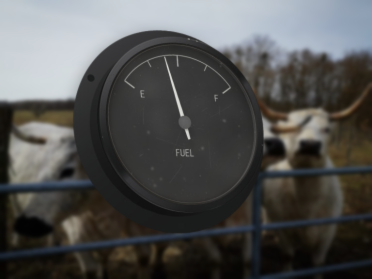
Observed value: **0.375**
